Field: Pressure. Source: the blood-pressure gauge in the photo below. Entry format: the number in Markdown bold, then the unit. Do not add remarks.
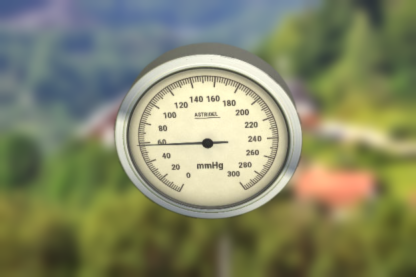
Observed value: **60** mmHg
